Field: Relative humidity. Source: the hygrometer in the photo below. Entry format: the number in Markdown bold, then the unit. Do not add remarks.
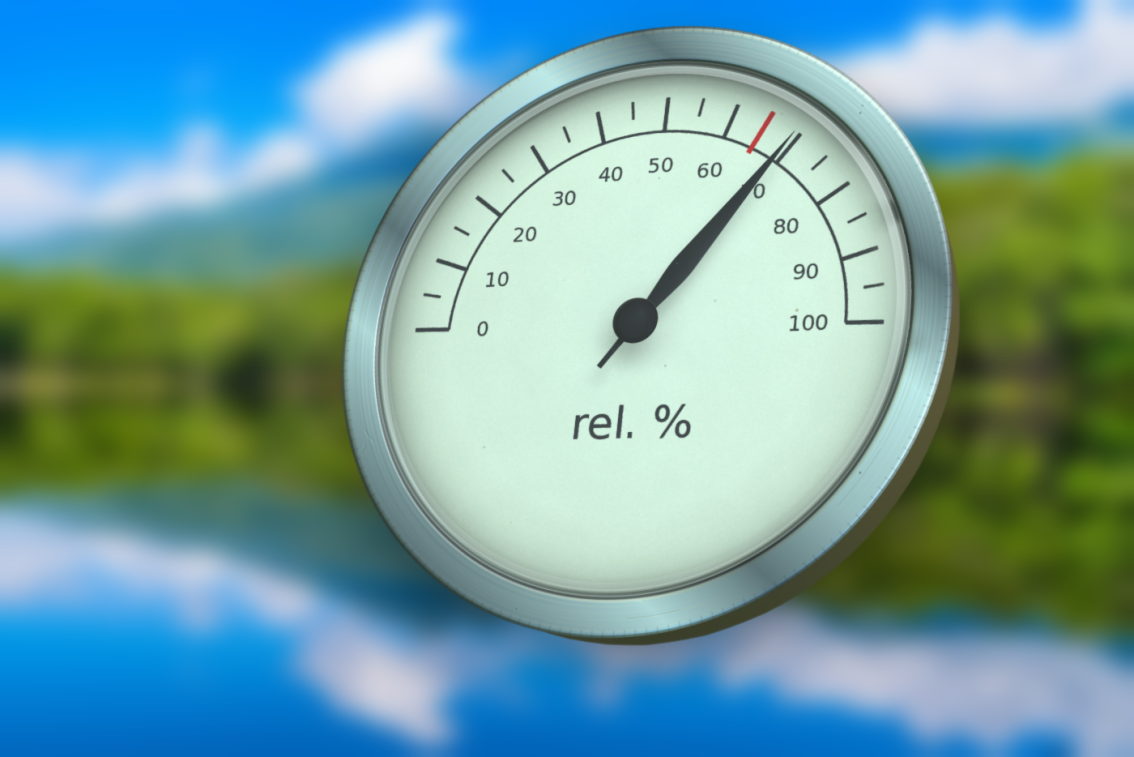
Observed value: **70** %
